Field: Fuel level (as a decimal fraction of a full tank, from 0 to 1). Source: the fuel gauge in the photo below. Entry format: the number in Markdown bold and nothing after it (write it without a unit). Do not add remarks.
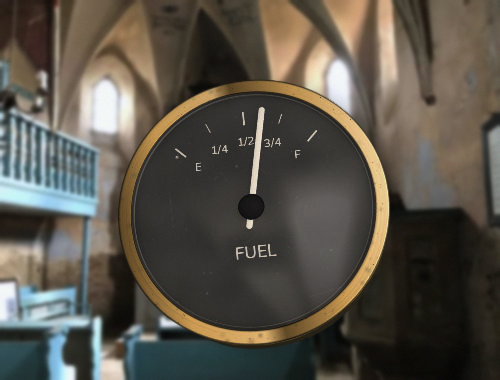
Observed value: **0.625**
